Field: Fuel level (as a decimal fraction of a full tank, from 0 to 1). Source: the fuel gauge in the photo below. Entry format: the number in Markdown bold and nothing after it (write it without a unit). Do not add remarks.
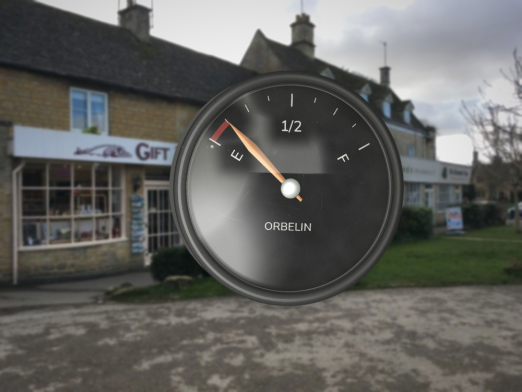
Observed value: **0.125**
